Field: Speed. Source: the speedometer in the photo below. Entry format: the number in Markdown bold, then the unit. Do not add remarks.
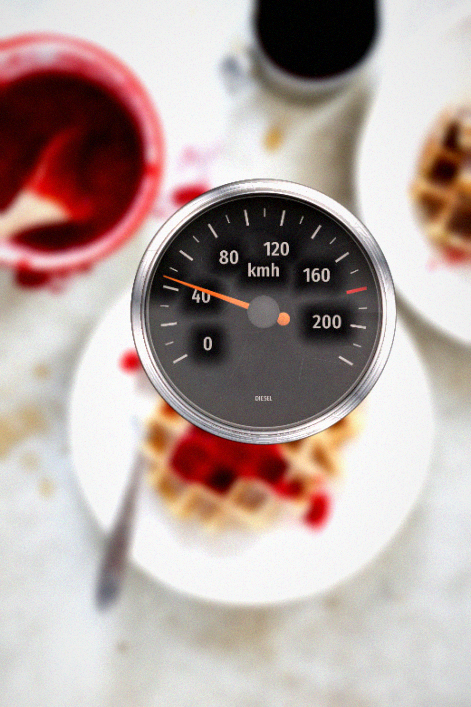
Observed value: **45** km/h
